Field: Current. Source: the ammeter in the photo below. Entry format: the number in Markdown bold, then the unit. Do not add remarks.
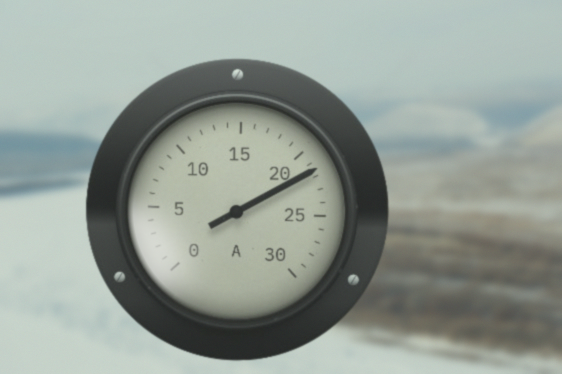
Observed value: **21.5** A
